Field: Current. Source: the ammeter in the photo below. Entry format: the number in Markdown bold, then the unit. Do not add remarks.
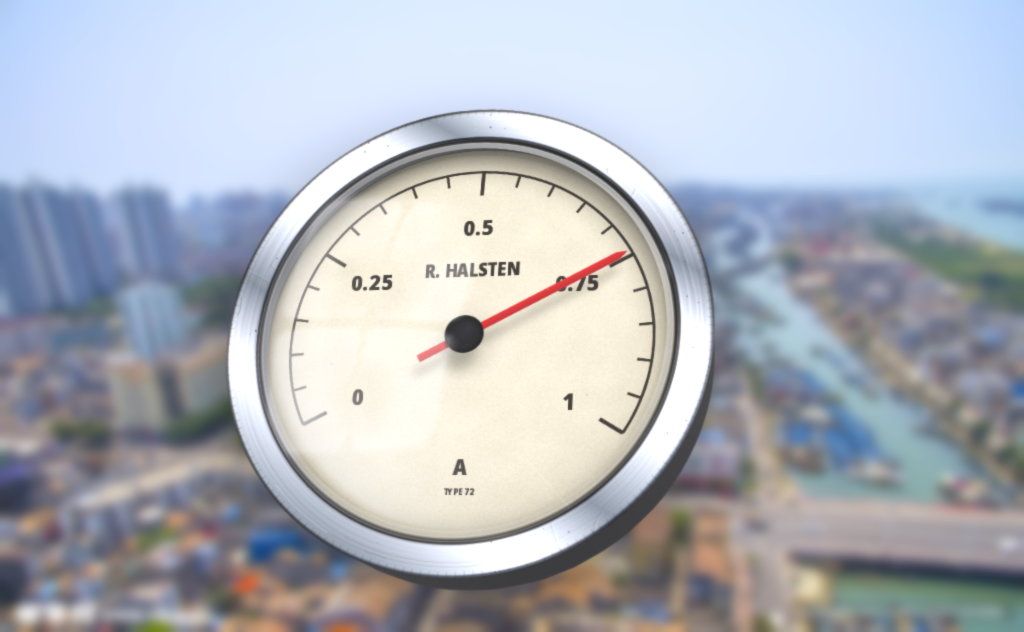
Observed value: **0.75** A
